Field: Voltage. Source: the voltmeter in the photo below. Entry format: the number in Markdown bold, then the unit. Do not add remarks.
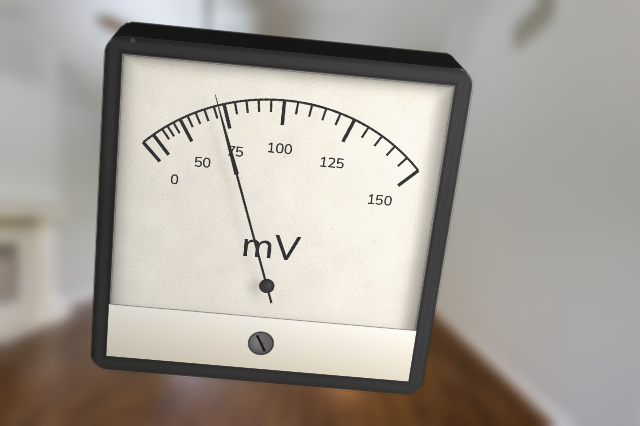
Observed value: **72.5** mV
